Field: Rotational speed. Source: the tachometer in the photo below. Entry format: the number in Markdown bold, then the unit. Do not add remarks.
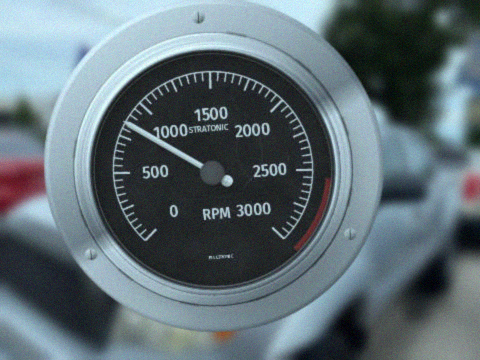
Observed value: **850** rpm
